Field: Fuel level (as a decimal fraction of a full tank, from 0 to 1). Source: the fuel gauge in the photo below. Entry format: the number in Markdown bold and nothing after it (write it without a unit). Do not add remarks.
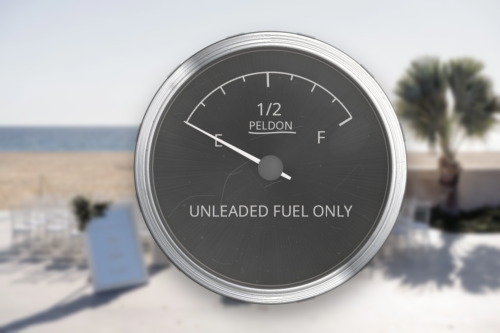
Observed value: **0**
